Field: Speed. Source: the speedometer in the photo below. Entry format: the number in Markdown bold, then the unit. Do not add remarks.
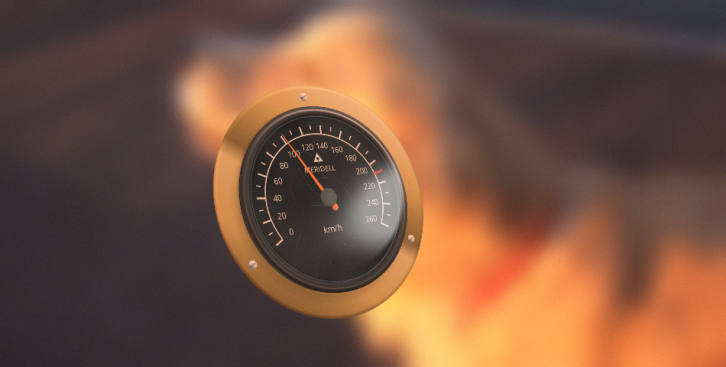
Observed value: **100** km/h
